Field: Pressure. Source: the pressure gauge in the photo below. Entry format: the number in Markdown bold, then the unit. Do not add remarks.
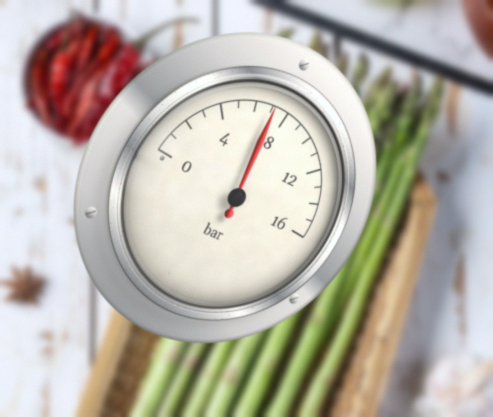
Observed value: **7** bar
